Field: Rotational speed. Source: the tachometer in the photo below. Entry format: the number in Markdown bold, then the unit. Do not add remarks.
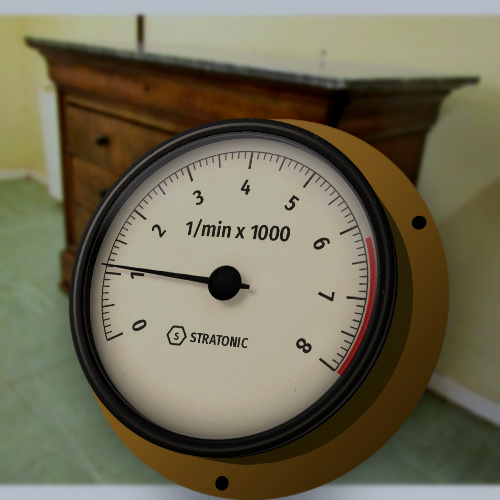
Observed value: **1100** rpm
